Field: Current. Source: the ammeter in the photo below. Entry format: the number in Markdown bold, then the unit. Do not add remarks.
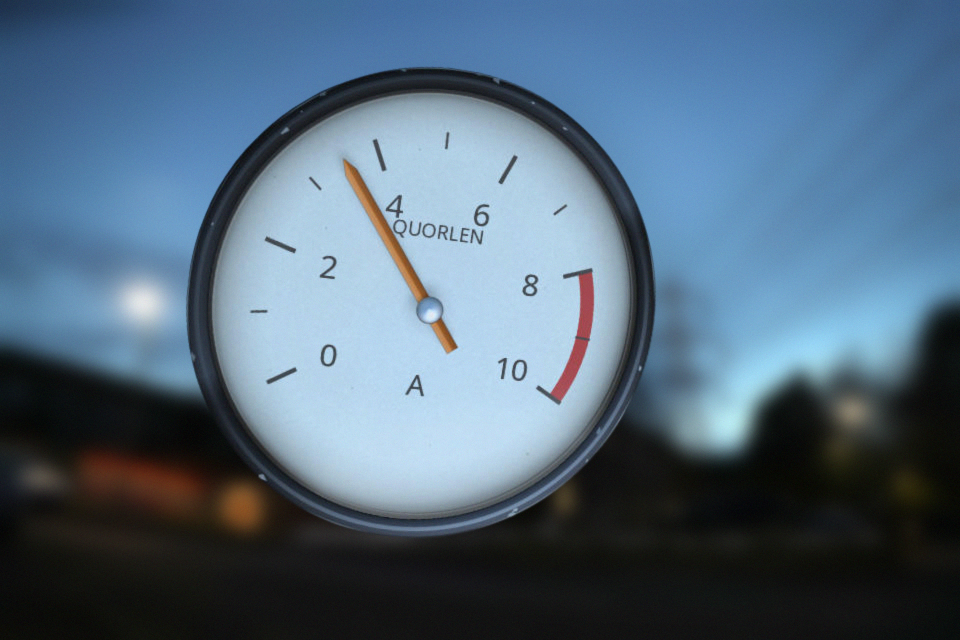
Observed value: **3.5** A
